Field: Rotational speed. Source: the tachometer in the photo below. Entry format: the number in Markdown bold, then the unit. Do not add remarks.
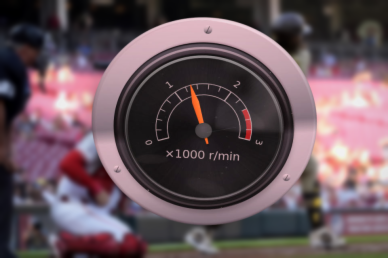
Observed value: **1300** rpm
